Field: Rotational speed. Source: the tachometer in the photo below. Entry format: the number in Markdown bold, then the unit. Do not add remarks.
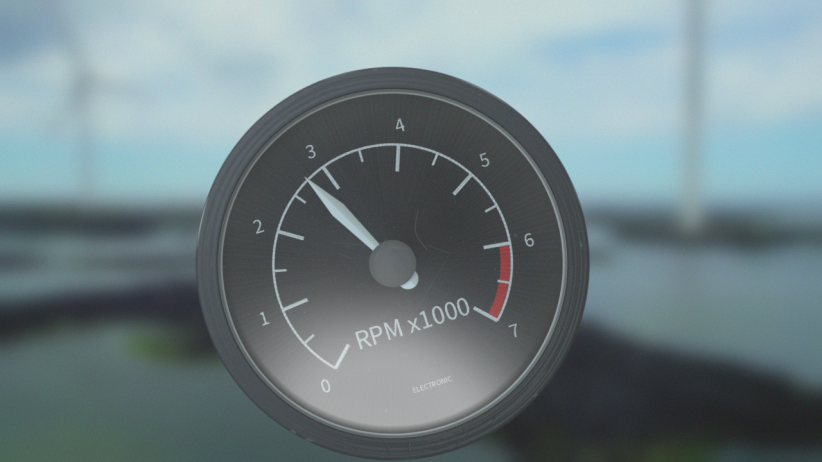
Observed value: **2750** rpm
